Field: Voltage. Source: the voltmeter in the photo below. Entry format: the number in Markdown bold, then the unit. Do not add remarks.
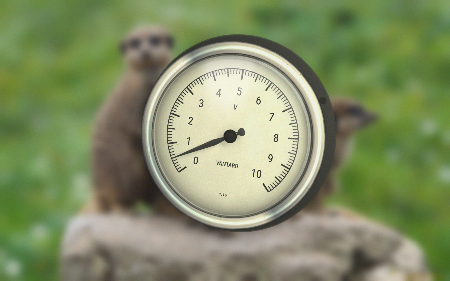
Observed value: **0.5** V
